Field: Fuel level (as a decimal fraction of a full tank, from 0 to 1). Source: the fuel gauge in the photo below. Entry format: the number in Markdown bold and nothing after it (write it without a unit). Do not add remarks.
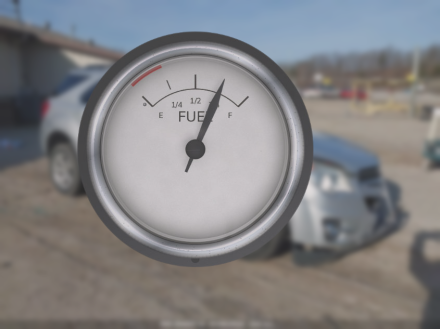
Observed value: **0.75**
